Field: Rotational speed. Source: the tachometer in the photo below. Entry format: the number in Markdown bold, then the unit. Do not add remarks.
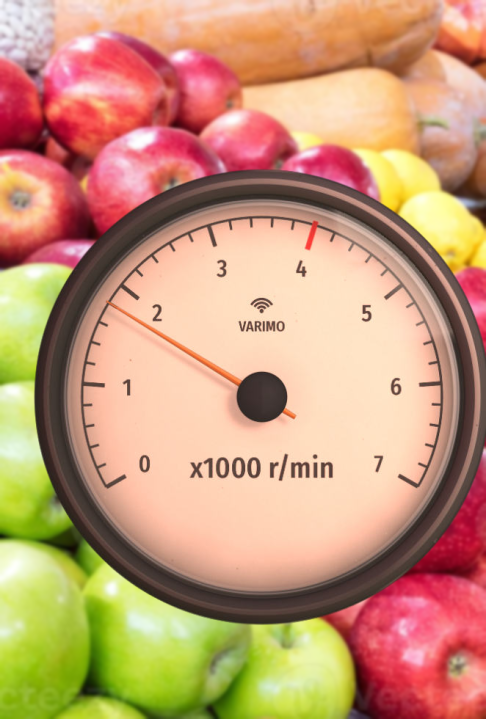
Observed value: **1800** rpm
